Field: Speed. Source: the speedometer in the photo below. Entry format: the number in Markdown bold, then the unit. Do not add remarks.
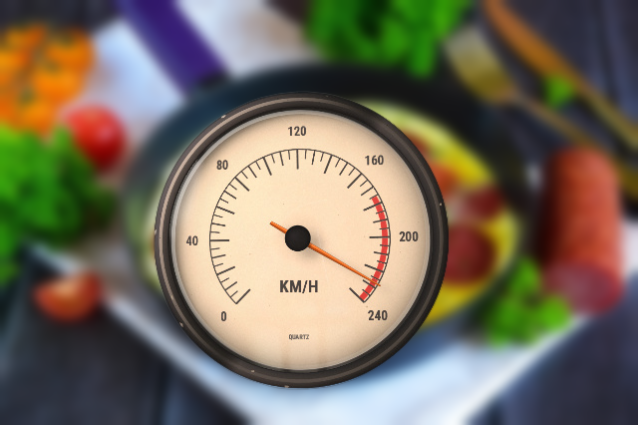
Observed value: **227.5** km/h
